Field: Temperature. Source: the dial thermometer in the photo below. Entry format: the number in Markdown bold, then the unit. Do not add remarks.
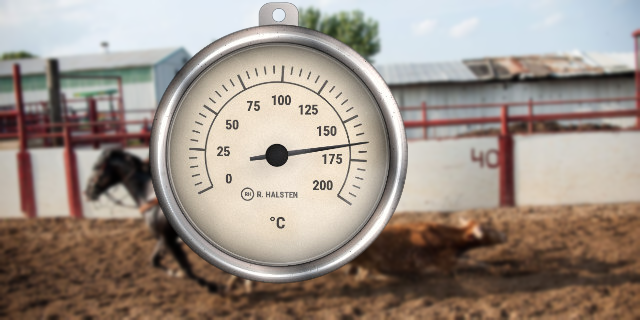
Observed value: **165** °C
